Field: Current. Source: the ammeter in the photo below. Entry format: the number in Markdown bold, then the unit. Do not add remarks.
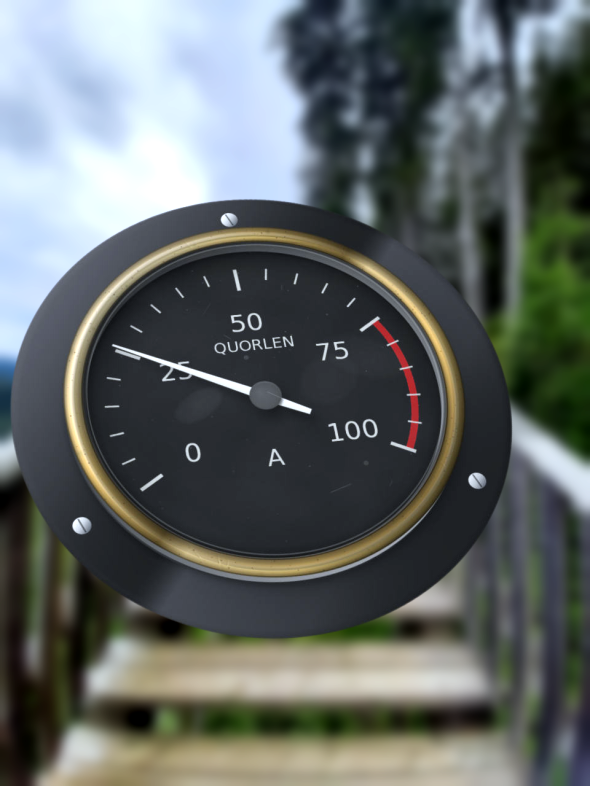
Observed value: **25** A
